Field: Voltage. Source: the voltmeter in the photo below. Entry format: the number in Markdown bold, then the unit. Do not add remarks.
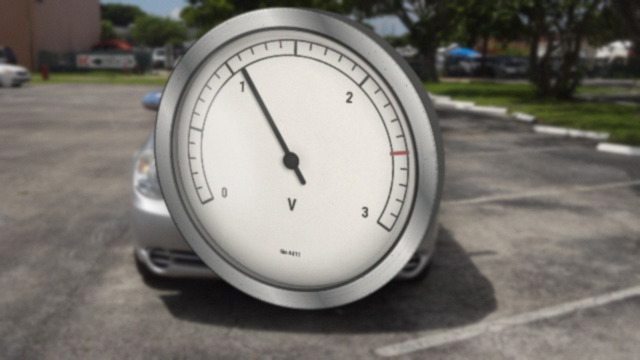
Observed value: **1.1** V
